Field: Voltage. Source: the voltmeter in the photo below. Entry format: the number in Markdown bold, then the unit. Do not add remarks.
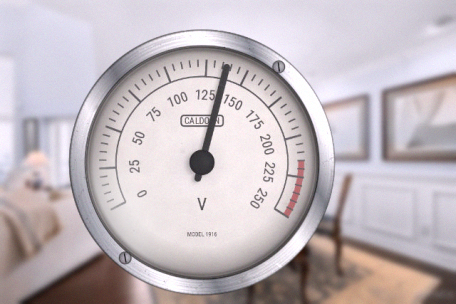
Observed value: **137.5** V
